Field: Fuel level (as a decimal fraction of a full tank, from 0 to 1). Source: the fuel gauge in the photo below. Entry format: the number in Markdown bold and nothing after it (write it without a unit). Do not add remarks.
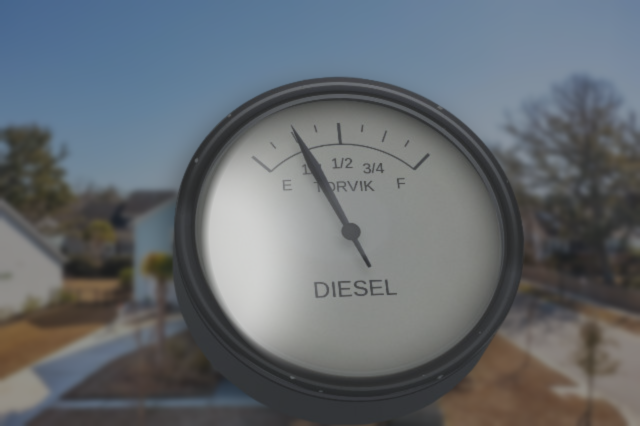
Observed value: **0.25**
